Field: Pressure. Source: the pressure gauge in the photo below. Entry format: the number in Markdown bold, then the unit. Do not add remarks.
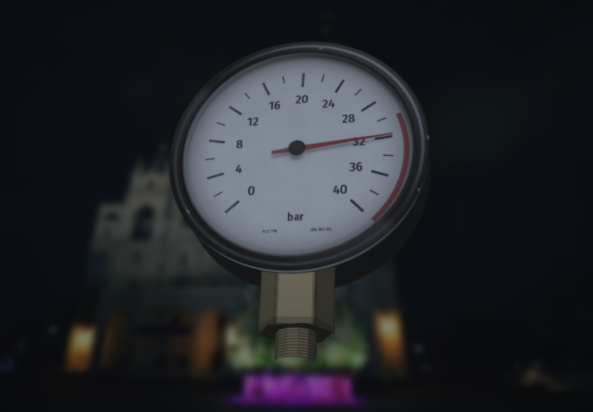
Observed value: **32** bar
